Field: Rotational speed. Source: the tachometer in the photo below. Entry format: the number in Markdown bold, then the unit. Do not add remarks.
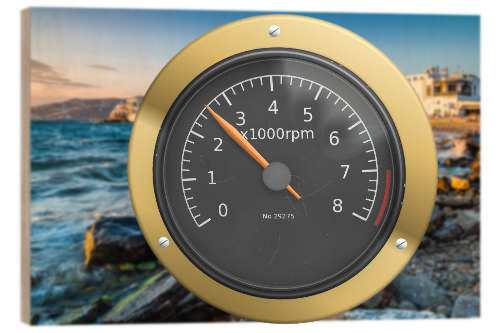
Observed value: **2600** rpm
